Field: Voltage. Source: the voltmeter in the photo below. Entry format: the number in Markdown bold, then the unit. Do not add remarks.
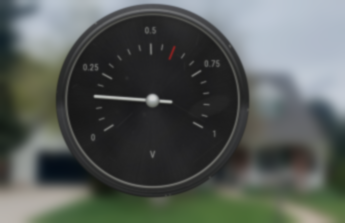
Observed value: **0.15** V
